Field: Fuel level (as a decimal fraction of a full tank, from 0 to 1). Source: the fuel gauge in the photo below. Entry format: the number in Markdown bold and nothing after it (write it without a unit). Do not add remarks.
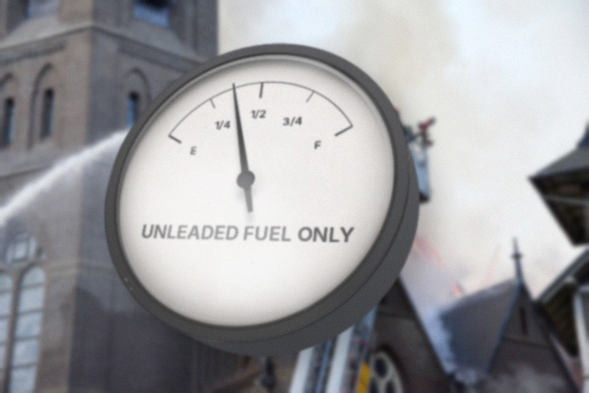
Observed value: **0.375**
